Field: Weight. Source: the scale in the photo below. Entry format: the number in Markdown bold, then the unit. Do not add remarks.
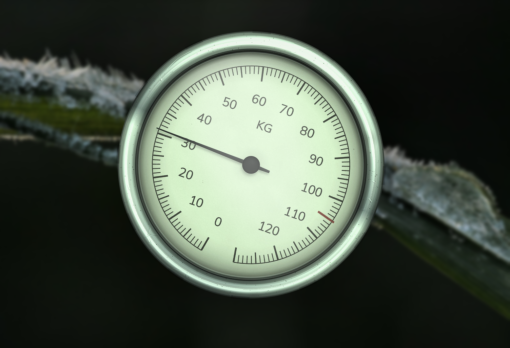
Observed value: **31** kg
